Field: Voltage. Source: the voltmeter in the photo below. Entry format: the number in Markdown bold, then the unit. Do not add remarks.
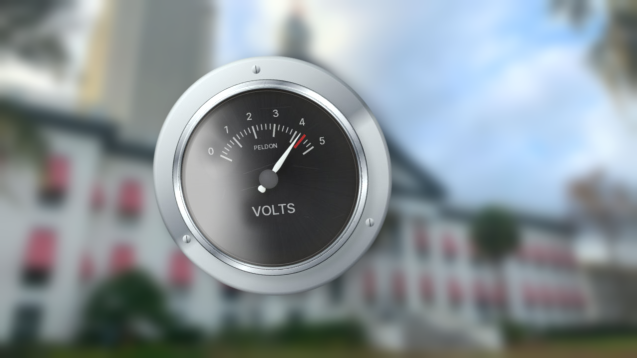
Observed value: **4.2** V
